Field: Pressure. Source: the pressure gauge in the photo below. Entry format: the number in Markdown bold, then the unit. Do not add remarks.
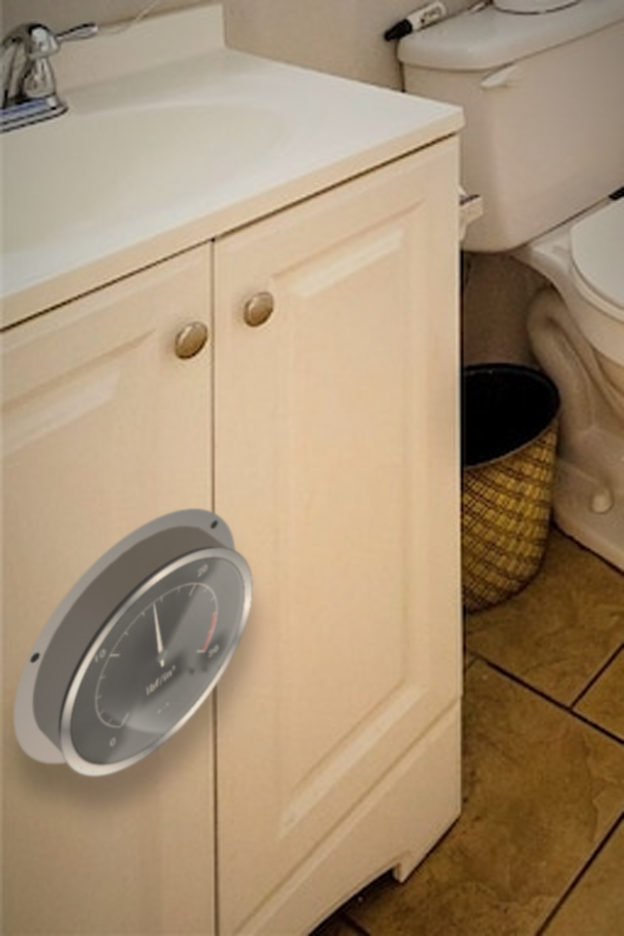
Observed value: **15** psi
